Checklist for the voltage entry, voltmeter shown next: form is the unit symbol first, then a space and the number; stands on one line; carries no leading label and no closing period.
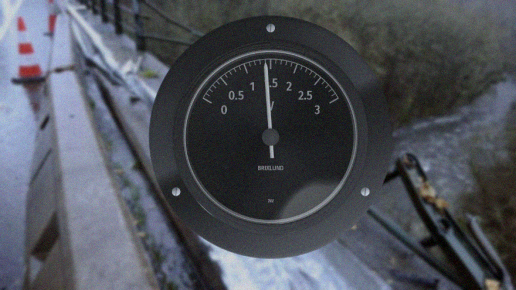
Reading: V 1.4
